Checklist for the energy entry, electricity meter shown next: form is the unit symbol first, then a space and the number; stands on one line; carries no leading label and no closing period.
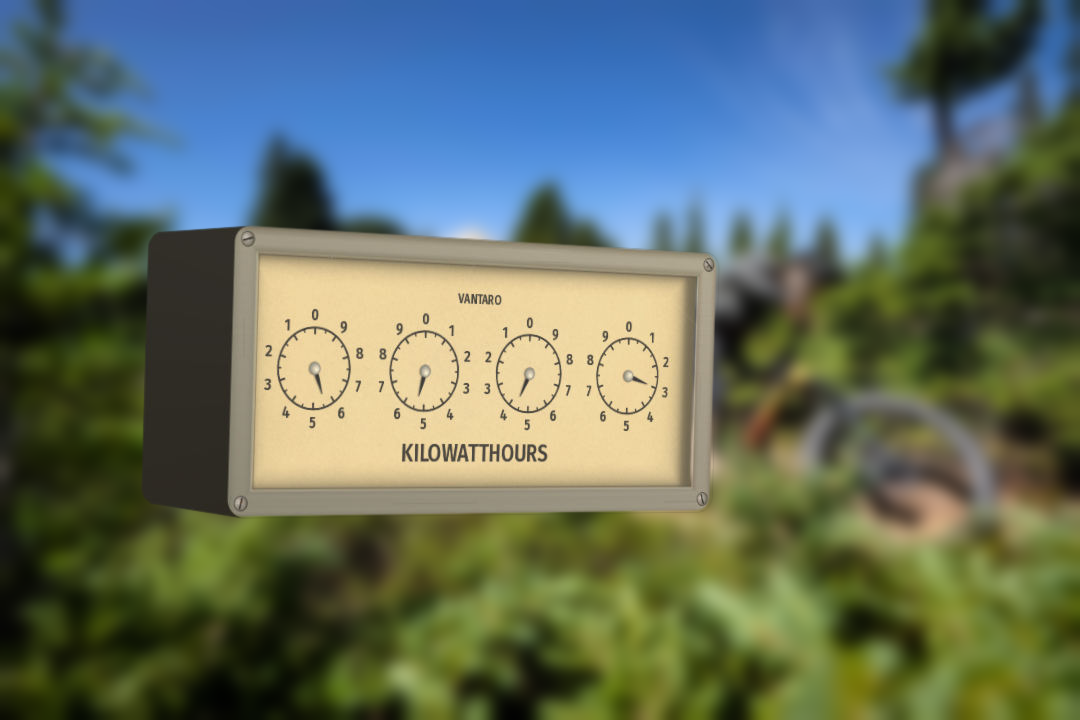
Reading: kWh 5543
